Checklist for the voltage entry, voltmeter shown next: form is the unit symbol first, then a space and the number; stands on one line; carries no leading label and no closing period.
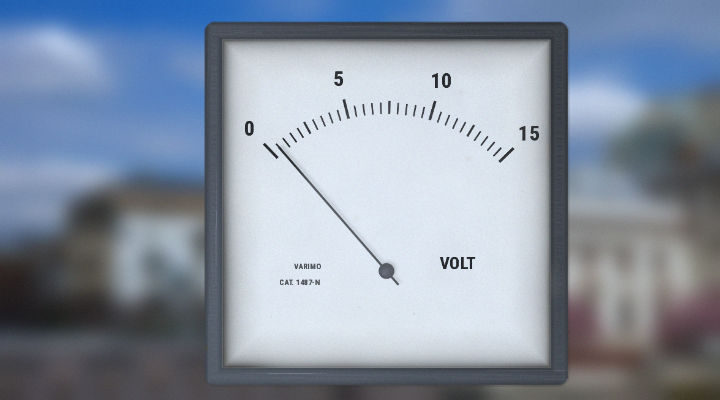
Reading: V 0.5
